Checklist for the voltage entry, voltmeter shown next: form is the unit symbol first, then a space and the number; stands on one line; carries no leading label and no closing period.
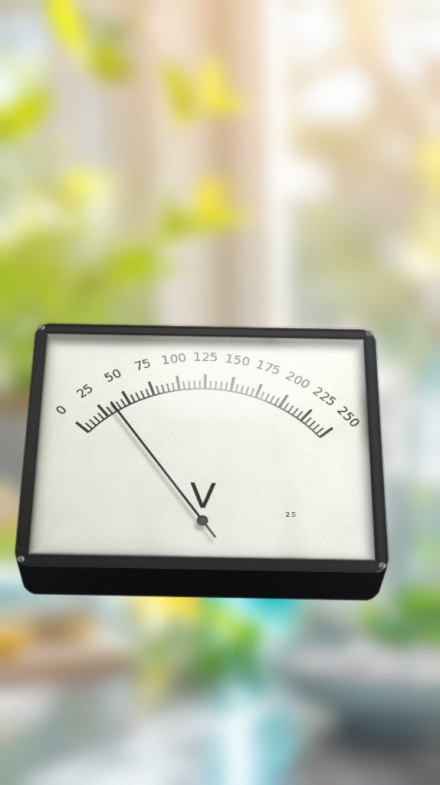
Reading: V 35
